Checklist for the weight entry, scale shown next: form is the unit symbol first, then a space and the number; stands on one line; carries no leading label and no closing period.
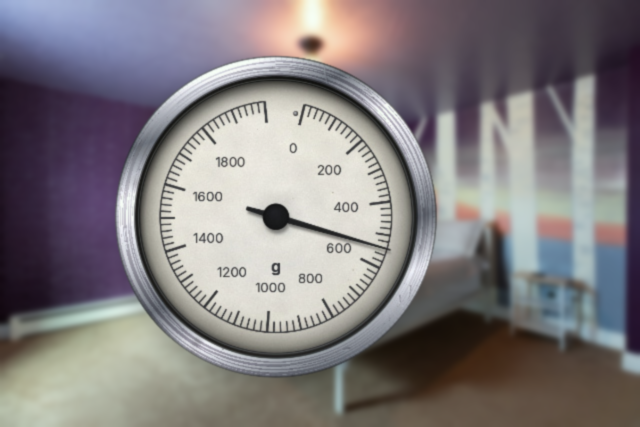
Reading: g 540
